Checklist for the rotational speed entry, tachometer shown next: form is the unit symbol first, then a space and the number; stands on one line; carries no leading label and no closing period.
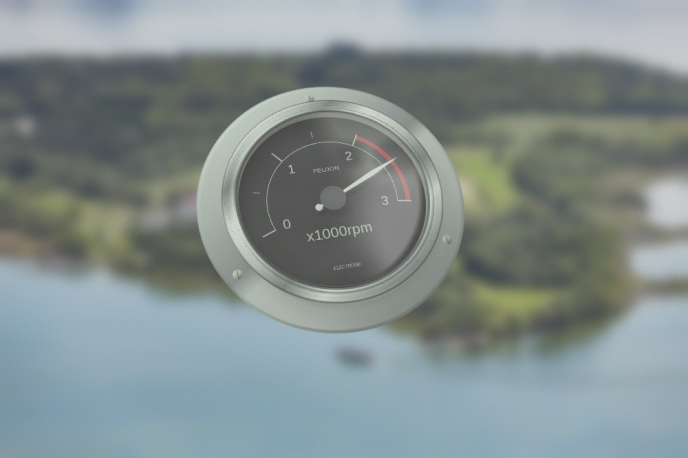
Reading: rpm 2500
